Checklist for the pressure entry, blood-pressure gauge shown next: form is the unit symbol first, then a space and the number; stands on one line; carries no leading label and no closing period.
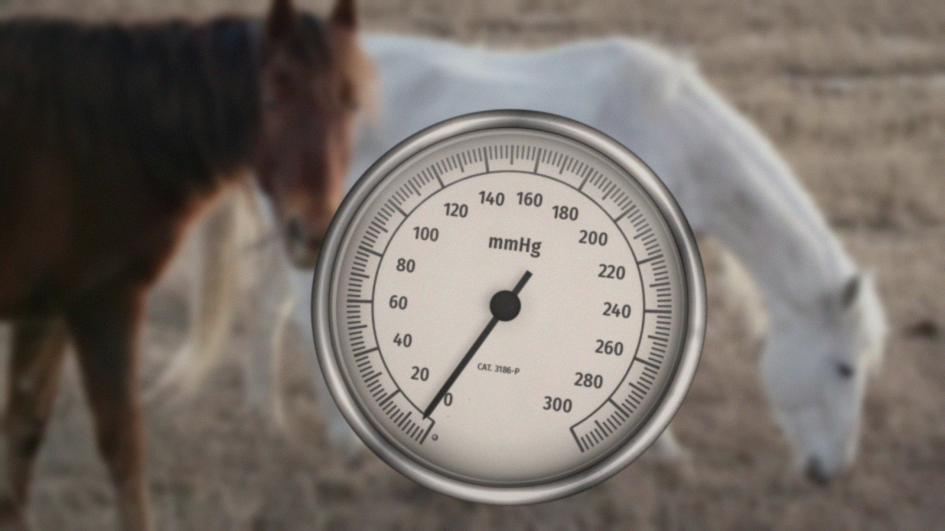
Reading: mmHg 4
